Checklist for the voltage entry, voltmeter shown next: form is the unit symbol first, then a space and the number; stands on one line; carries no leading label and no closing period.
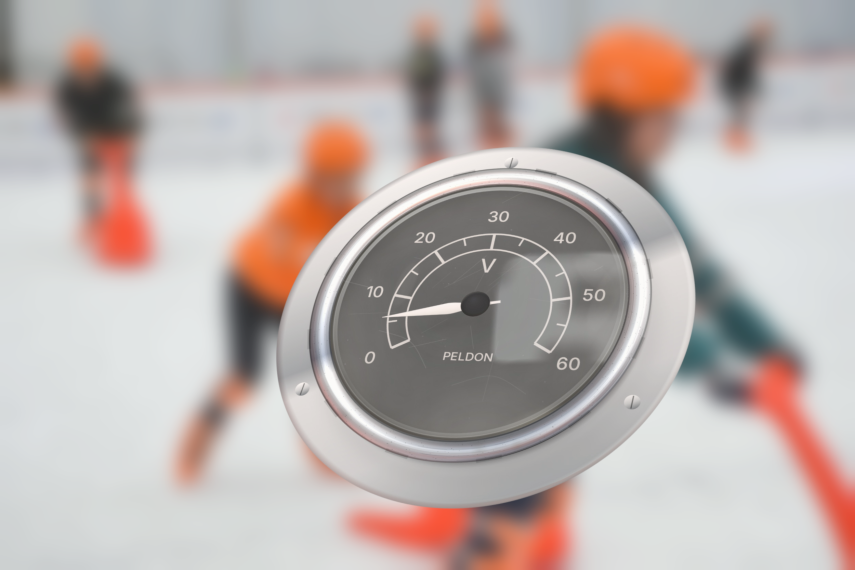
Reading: V 5
